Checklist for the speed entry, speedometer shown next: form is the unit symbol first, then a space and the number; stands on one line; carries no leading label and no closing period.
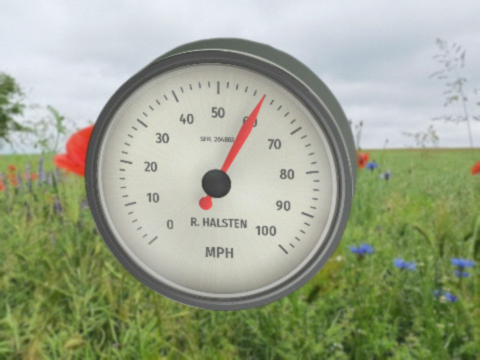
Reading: mph 60
